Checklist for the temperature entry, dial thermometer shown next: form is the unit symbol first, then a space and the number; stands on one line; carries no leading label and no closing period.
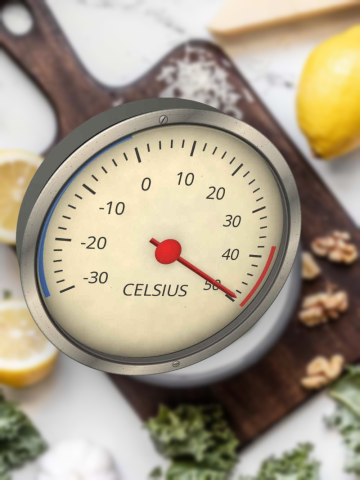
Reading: °C 49
